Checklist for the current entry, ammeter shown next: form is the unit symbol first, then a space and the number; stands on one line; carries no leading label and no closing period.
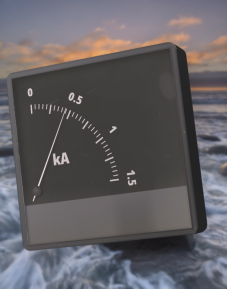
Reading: kA 0.45
